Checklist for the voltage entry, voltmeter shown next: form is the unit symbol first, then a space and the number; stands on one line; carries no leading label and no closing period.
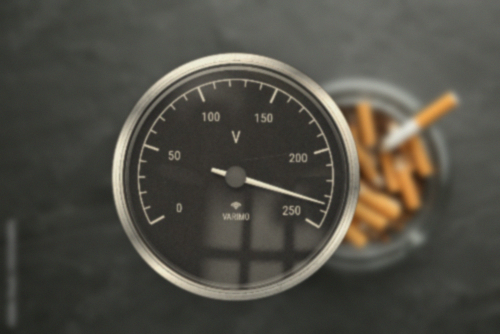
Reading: V 235
